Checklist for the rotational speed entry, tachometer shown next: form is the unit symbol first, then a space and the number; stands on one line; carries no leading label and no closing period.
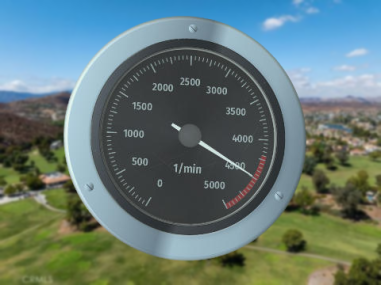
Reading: rpm 4500
